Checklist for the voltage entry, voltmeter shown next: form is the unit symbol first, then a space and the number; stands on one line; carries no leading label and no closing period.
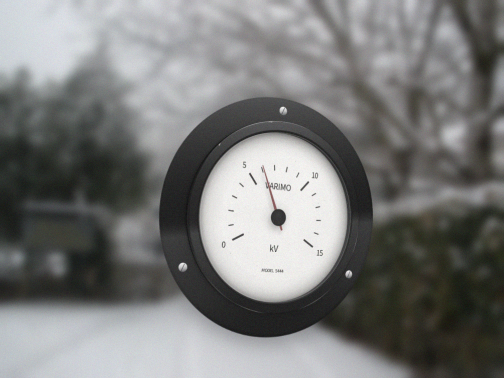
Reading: kV 6
